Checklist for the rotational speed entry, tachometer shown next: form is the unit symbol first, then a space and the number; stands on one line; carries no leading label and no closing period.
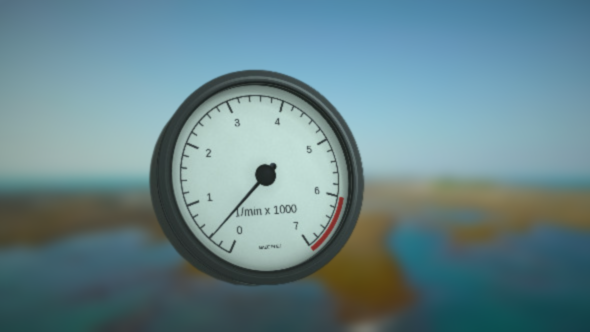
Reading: rpm 400
